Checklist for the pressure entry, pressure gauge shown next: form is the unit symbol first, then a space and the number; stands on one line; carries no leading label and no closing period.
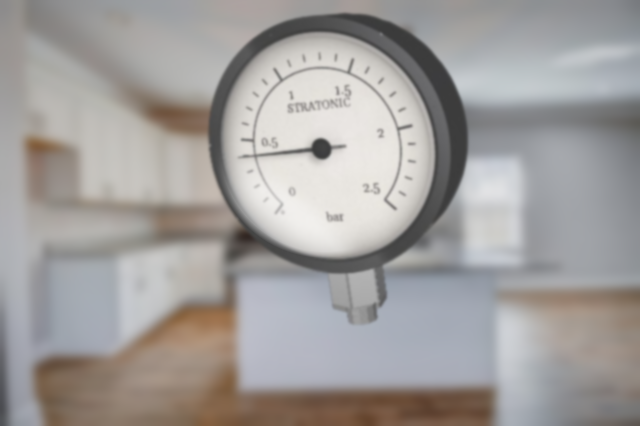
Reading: bar 0.4
